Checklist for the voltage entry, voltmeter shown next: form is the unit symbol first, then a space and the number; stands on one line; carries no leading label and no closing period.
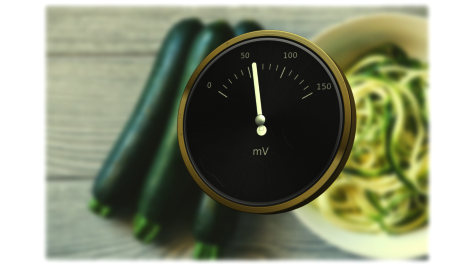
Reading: mV 60
